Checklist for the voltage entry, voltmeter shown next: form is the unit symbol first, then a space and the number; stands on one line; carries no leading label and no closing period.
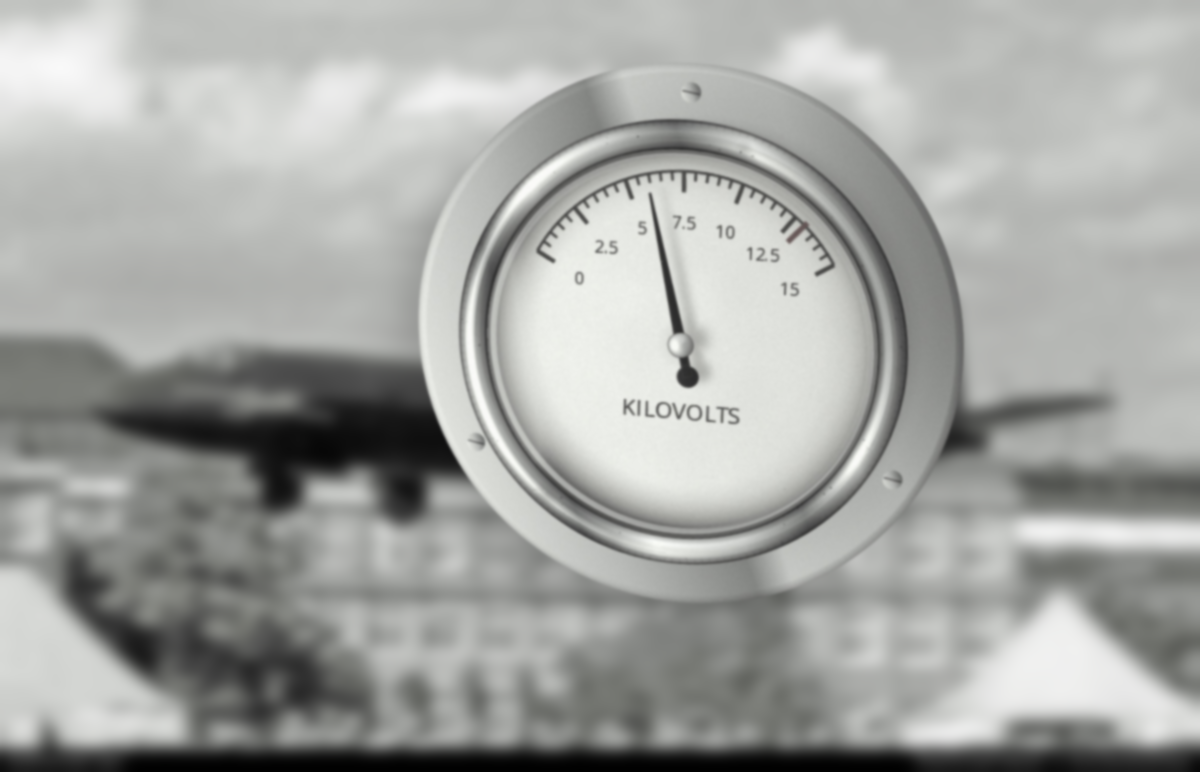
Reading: kV 6
